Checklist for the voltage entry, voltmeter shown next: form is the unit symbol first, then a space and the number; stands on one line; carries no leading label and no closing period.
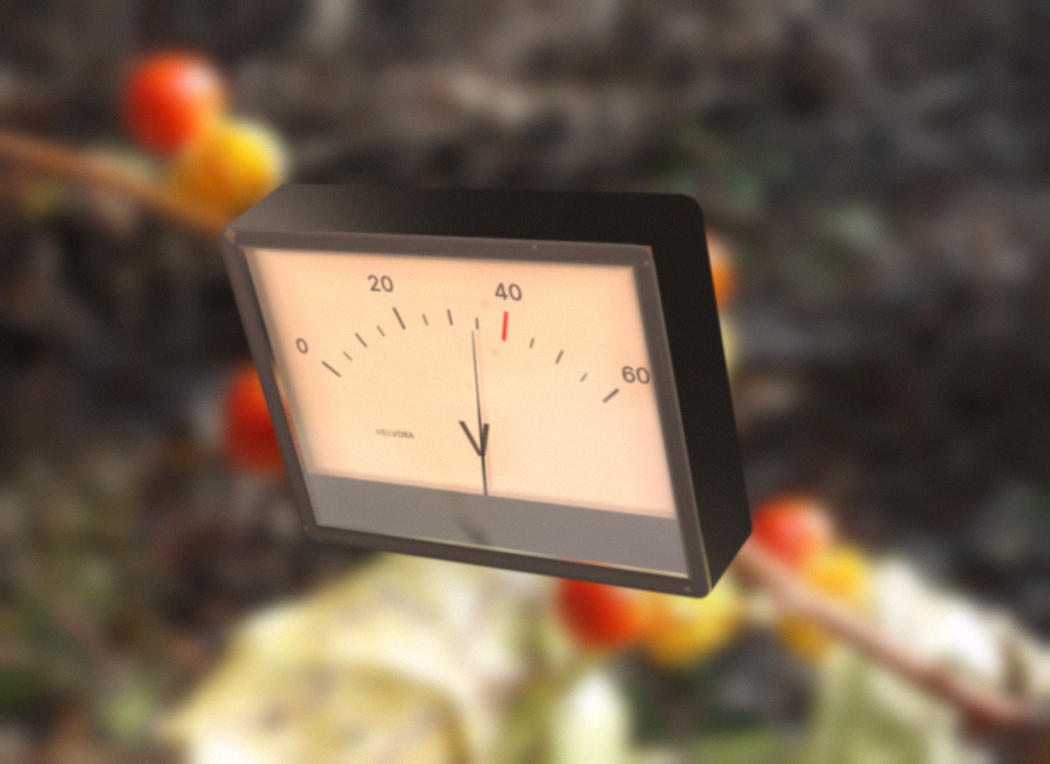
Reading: V 35
